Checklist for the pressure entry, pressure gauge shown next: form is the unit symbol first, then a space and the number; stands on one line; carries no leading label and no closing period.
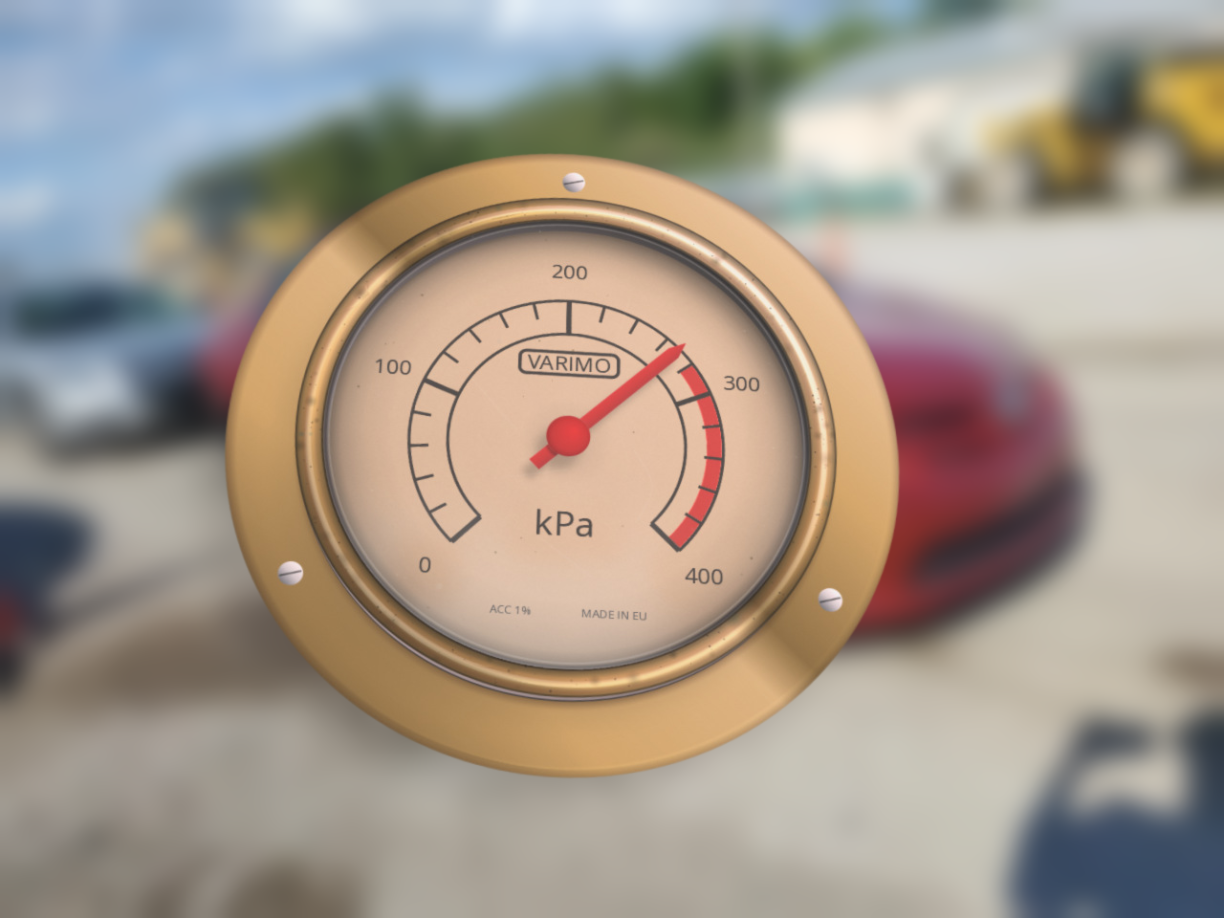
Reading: kPa 270
